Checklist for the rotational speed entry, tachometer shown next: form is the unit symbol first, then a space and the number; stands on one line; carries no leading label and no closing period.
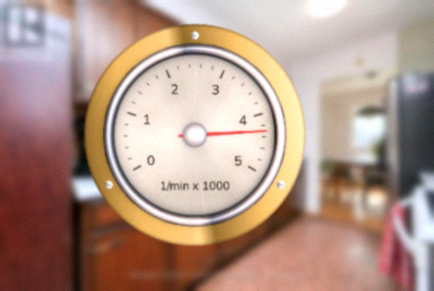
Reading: rpm 4300
